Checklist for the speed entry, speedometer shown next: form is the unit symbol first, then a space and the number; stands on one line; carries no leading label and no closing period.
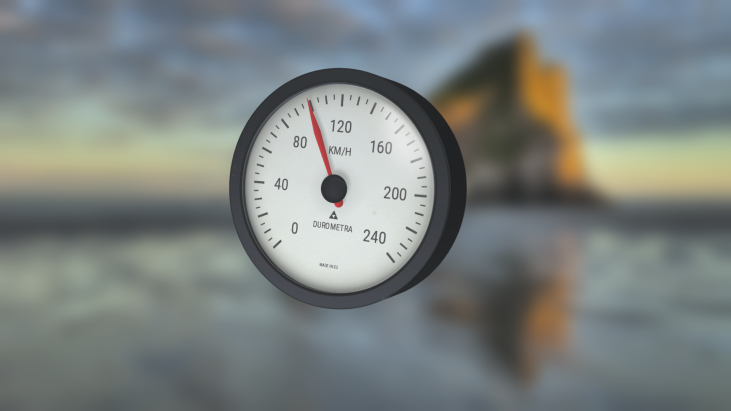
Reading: km/h 100
